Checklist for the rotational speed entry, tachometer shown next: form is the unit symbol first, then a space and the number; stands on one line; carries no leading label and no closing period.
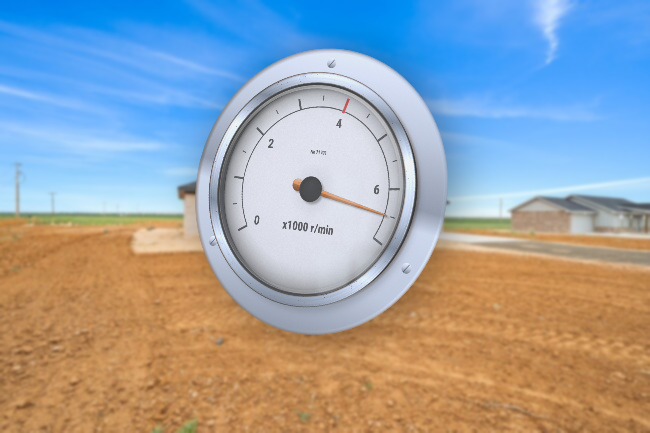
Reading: rpm 6500
